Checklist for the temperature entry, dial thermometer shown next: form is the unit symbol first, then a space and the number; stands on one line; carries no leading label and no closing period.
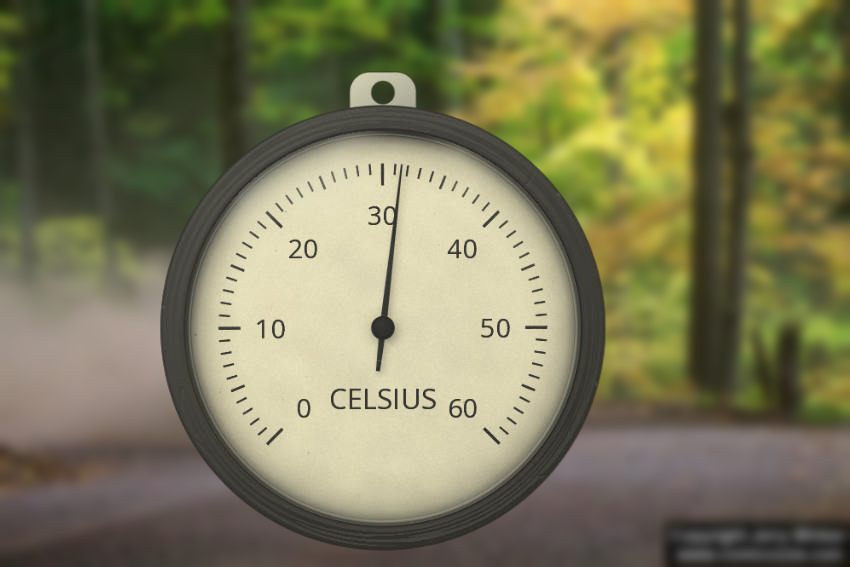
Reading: °C 31.5
